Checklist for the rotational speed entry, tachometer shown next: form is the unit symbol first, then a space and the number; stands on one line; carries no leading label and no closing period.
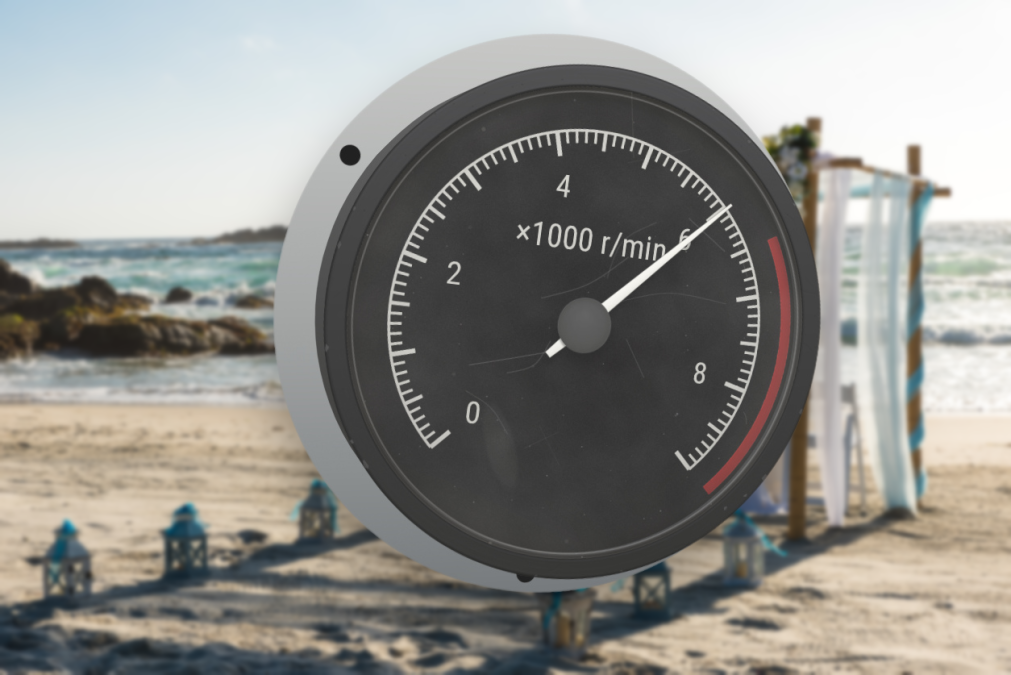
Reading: rpm 6000
